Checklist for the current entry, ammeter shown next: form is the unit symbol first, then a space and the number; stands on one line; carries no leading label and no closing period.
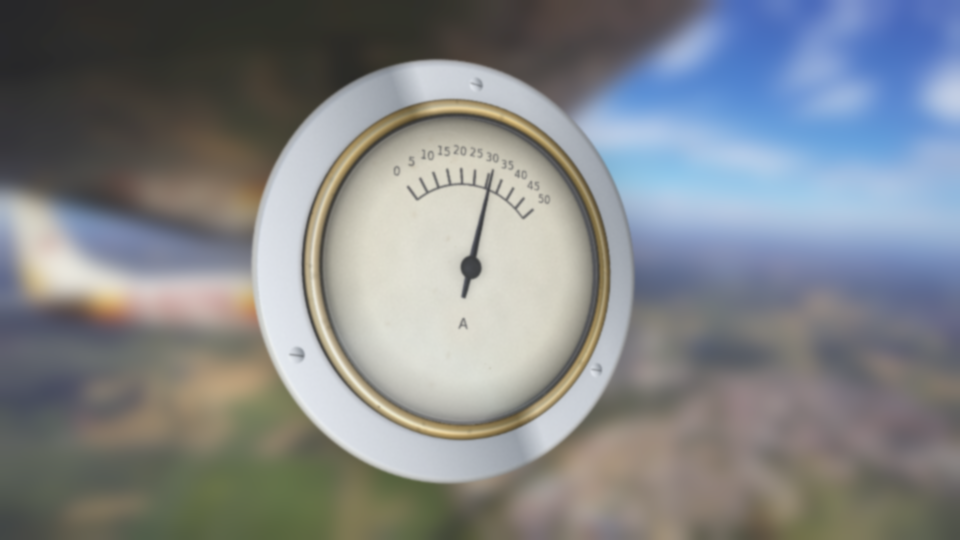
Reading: A 30
